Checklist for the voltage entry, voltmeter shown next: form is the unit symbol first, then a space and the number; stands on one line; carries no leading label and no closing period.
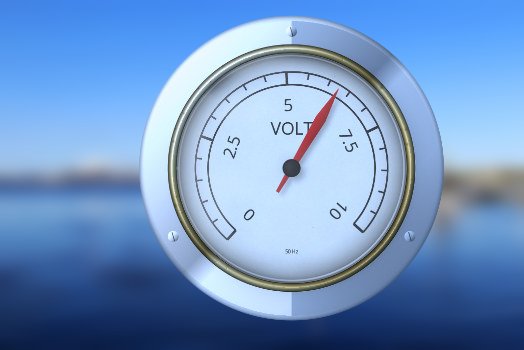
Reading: V 6.25
